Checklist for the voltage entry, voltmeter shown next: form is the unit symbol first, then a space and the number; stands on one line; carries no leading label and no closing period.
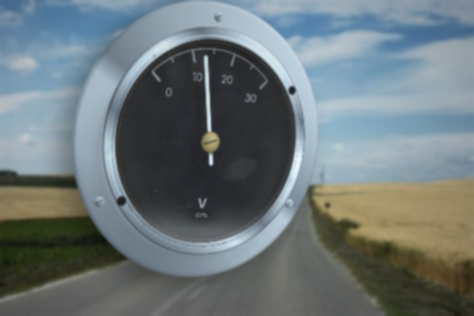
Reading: V 12.5
